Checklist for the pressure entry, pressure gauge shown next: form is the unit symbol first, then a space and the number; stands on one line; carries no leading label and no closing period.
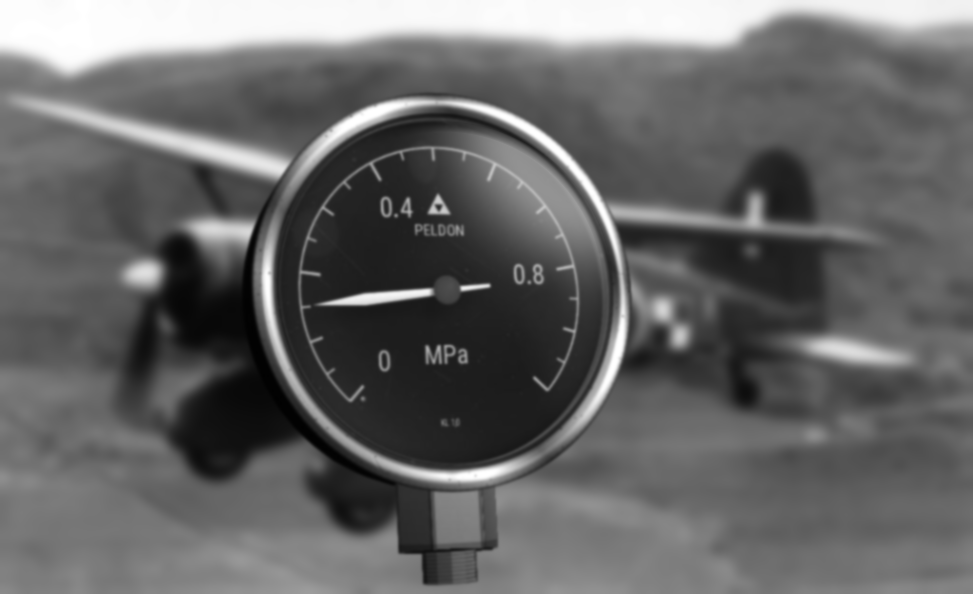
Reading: MPa 0.15
